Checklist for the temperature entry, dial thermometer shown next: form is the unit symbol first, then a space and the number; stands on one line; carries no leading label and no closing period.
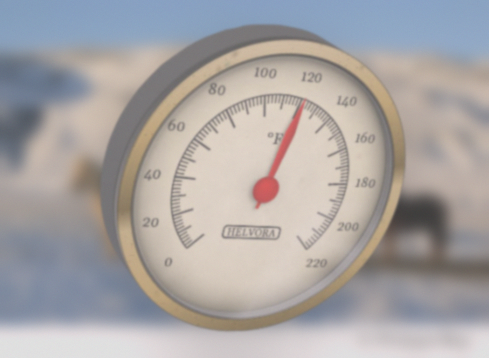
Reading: °F 120
